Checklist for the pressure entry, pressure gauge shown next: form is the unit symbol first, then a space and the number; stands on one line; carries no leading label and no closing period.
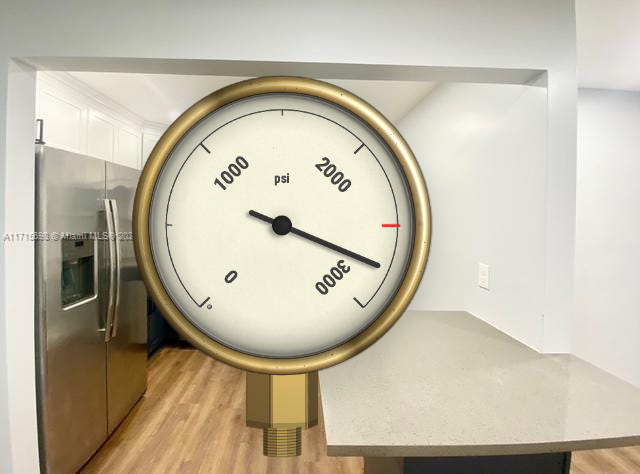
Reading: psi 2750
